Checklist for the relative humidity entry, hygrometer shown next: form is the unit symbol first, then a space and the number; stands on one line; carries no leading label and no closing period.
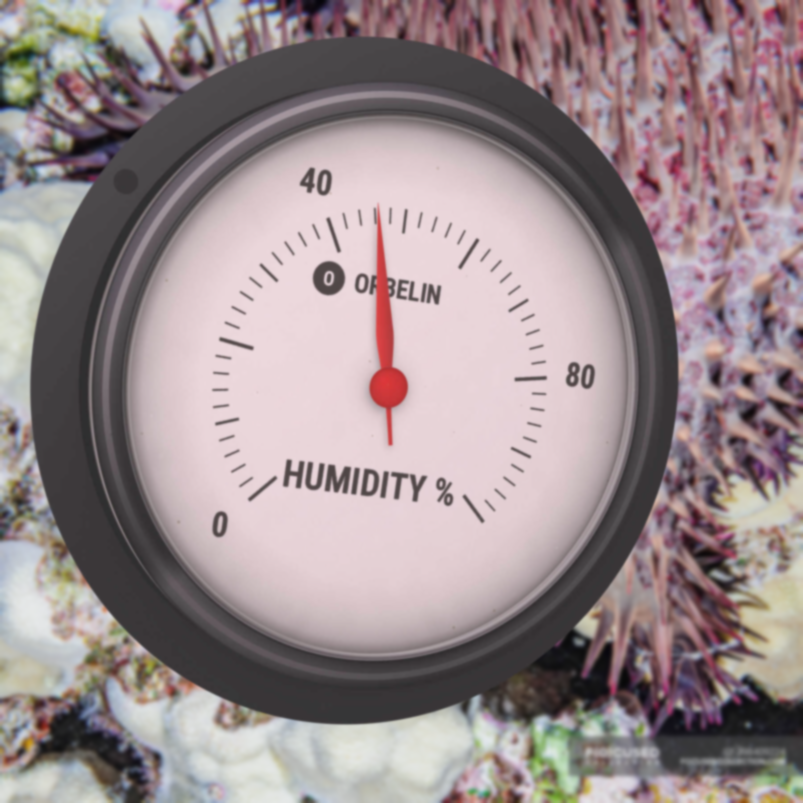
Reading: % 46
